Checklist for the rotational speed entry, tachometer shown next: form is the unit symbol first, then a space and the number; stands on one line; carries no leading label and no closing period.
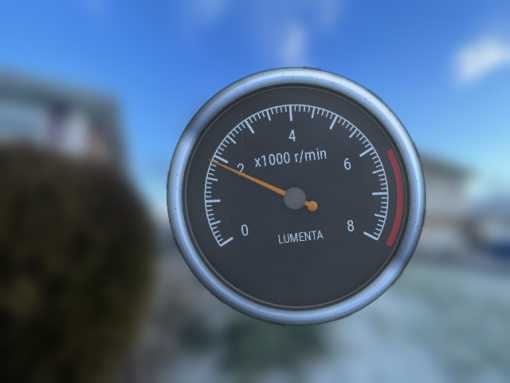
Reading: rpm 1900
